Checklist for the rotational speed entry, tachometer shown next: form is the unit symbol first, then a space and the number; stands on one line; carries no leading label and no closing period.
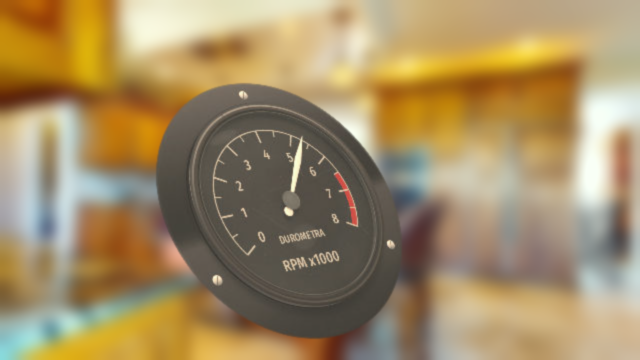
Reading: rpm 5250
